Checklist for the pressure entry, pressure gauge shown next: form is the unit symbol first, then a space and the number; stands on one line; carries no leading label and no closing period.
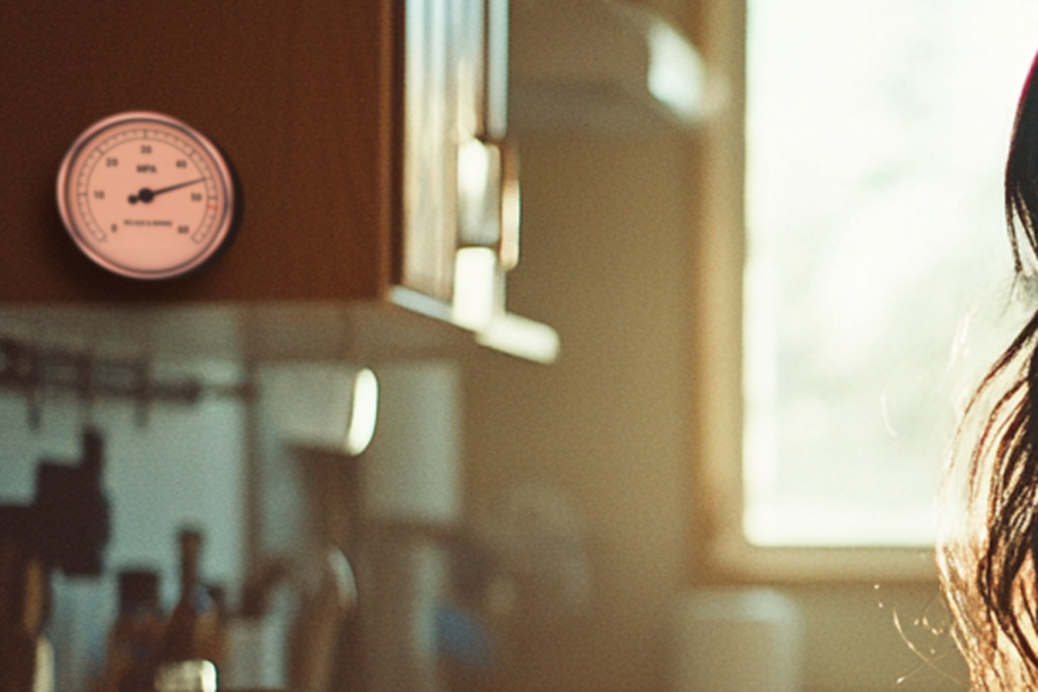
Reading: MPa 46
